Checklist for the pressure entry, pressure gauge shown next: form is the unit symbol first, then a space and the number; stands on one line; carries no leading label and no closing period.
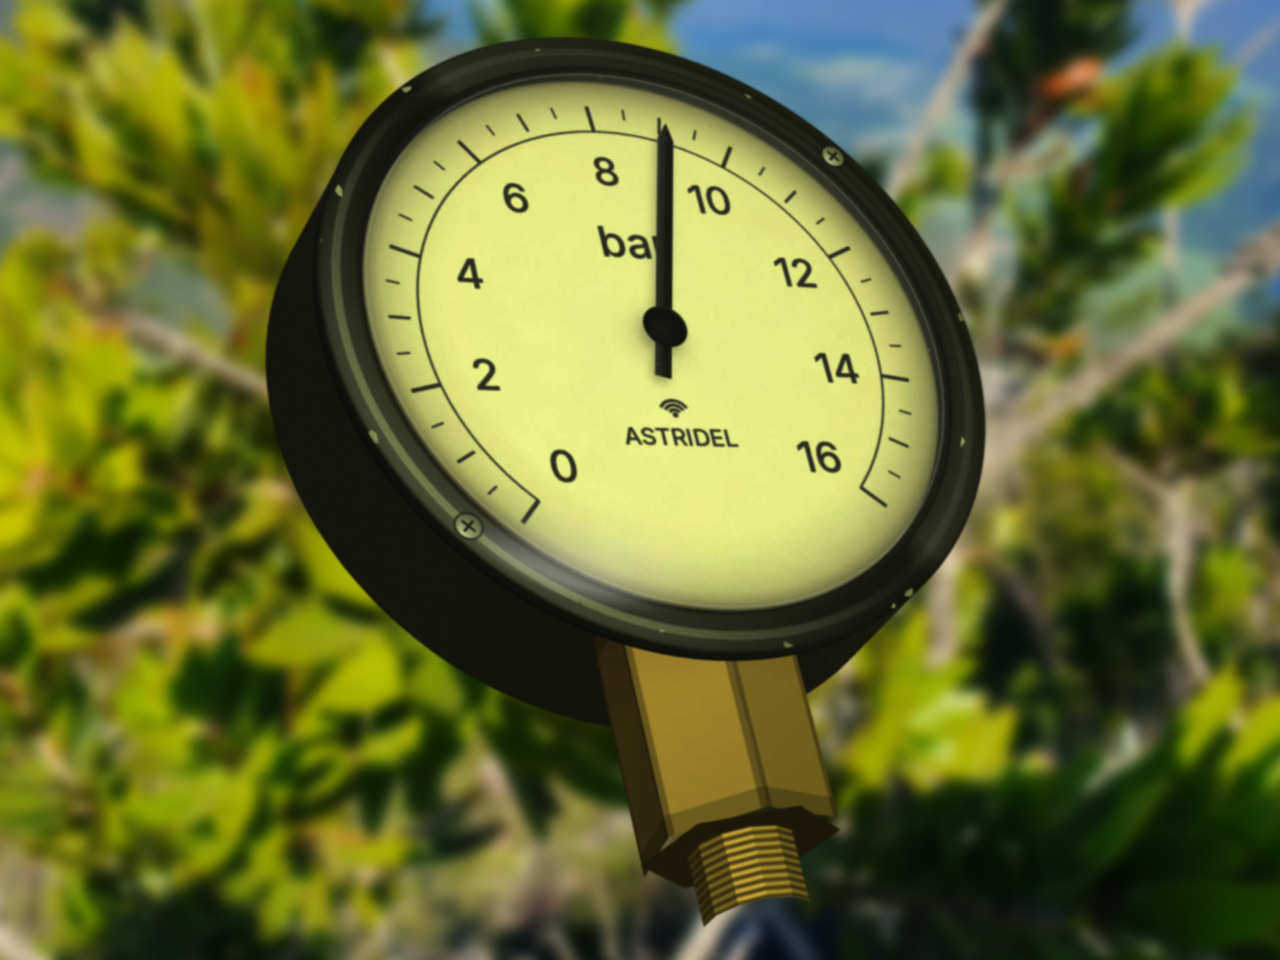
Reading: bar 9
